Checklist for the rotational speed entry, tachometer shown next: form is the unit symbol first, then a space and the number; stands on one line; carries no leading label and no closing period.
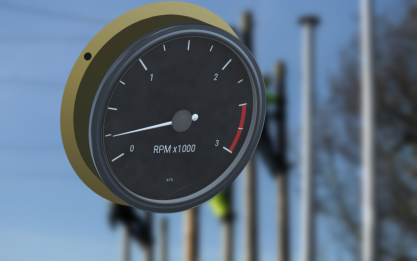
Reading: rpm 250
